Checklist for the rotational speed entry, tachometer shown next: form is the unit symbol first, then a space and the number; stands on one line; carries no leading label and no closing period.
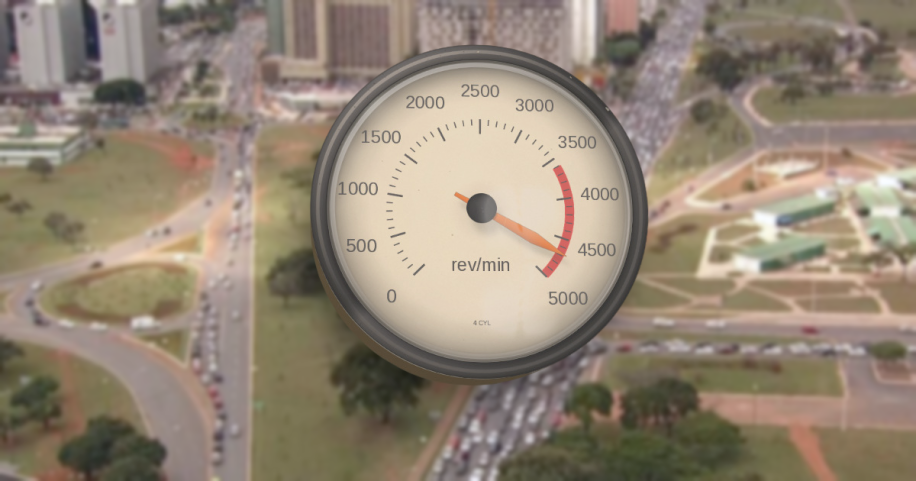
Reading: rpm 4700
